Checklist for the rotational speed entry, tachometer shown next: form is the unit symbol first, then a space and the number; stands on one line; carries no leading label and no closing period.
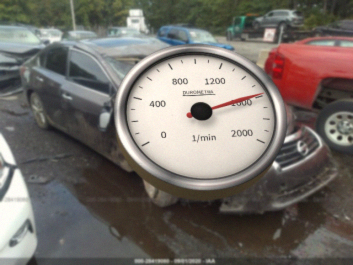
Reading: rpm 1600
